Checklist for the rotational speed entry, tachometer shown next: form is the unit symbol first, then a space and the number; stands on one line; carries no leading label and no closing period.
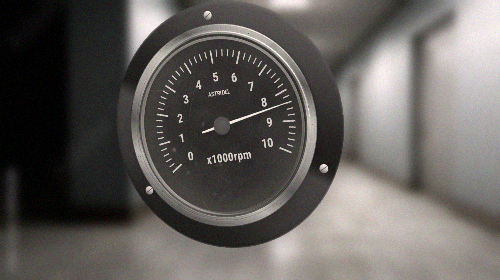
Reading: rpm 8400
